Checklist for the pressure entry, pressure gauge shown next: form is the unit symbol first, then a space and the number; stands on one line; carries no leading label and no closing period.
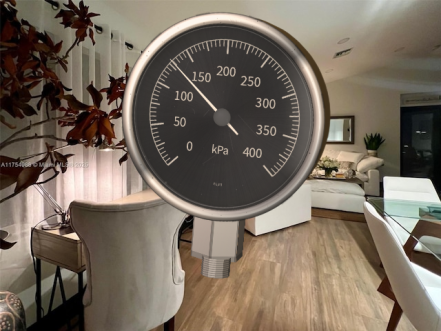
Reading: kPa 130
